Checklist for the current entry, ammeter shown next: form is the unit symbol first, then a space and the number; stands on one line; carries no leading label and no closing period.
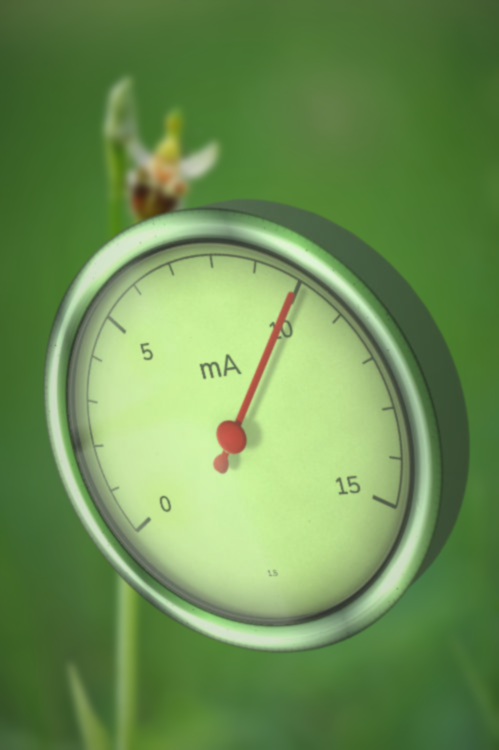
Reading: mA 10
